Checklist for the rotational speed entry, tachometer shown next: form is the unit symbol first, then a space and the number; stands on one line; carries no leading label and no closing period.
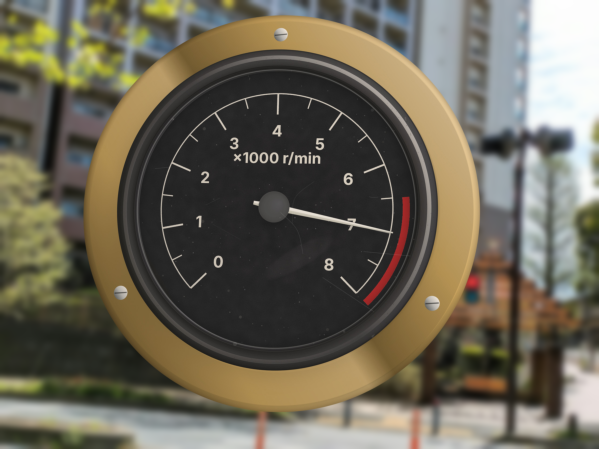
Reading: rpm 7000
